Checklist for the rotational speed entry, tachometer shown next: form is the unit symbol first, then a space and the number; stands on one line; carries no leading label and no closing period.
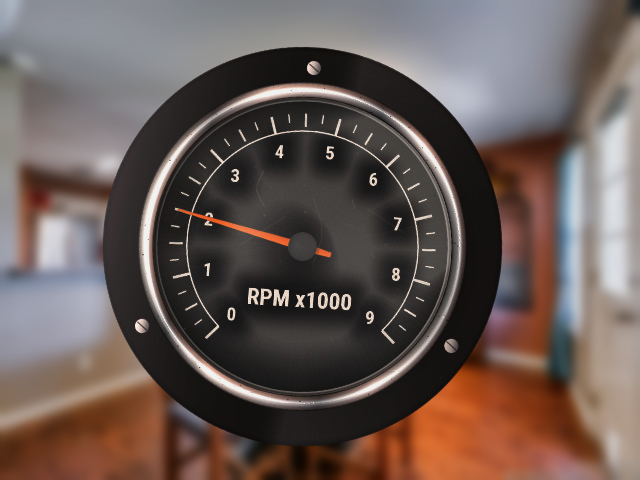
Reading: rpm 2000
